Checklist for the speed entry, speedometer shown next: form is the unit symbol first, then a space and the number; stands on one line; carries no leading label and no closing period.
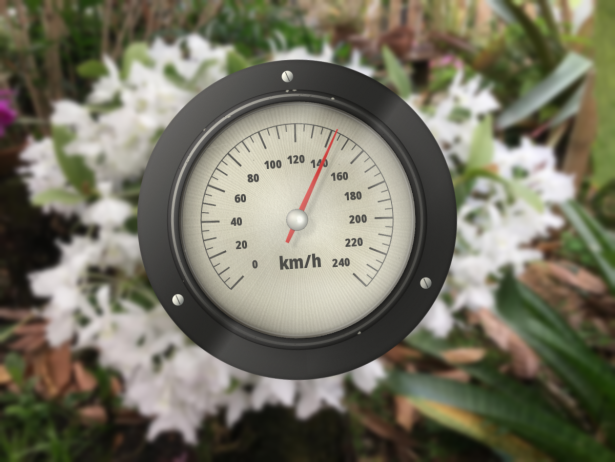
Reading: km/h 142.5
